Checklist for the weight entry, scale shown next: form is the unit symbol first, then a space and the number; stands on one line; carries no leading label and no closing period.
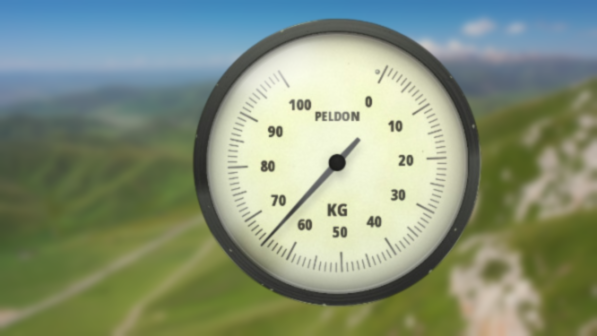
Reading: kg 65
